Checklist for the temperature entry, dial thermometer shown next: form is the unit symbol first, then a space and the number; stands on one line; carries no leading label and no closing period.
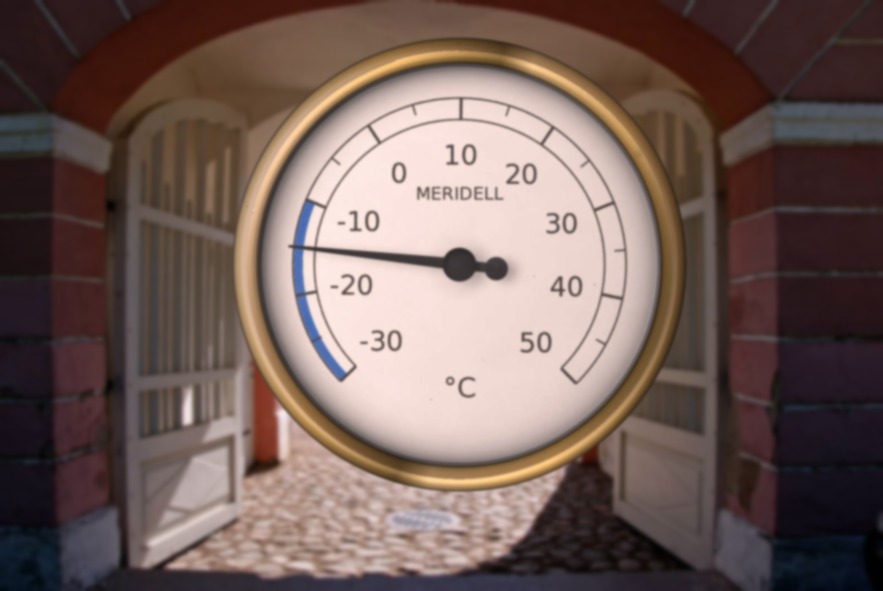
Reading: °C -15
